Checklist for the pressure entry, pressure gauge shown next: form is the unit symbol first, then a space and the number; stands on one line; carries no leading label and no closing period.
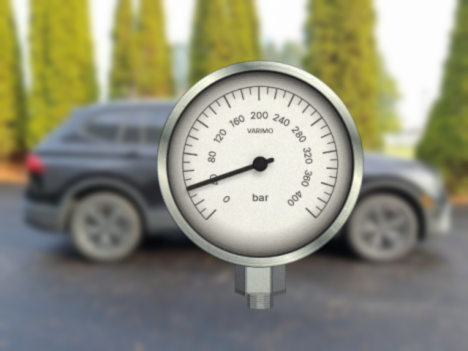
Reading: bar 40
